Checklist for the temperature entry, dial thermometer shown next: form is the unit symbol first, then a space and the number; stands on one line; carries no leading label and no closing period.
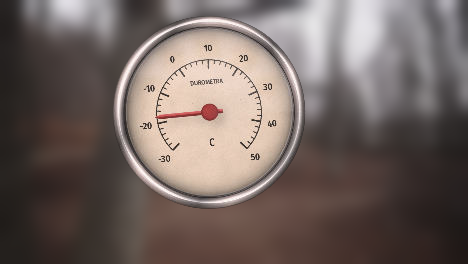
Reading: °C -18
